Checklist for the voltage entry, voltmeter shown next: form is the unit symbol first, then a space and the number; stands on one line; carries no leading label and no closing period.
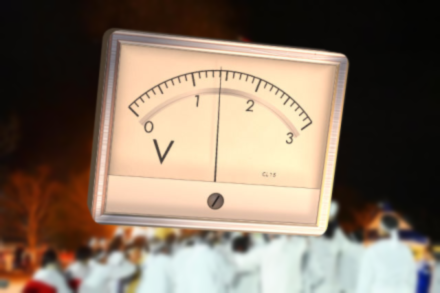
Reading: V 1.4
